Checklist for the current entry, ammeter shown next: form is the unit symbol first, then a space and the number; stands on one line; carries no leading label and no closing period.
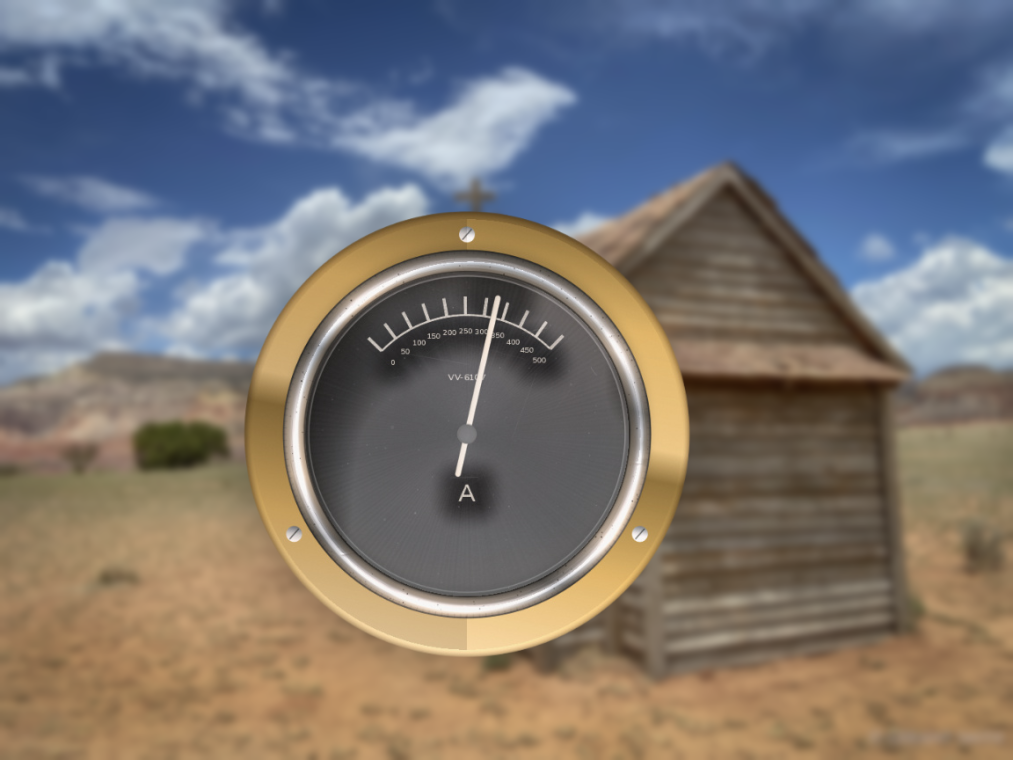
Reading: A 325
